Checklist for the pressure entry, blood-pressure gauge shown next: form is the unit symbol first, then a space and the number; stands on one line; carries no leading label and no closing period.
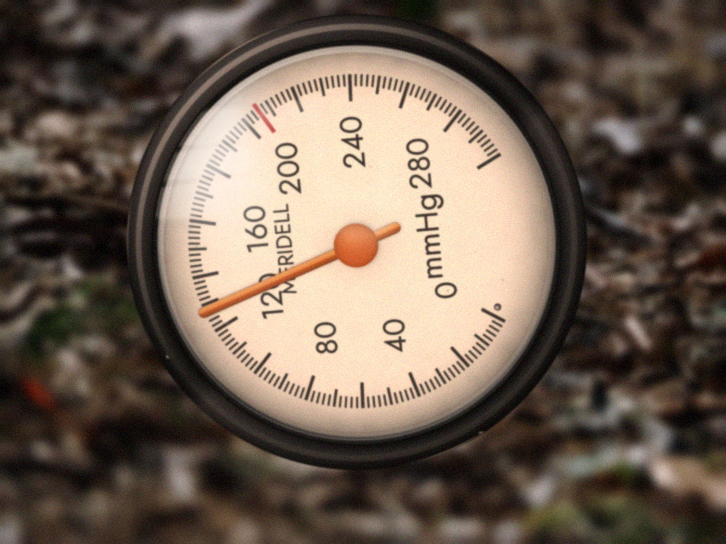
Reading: mmHg 128
